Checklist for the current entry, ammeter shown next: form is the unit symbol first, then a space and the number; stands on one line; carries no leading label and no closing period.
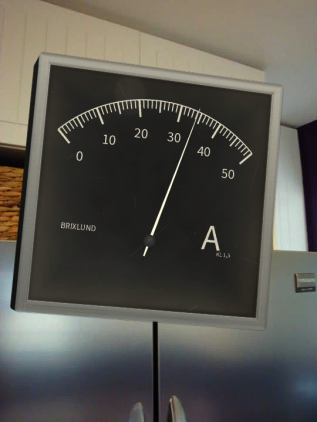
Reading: A 34
